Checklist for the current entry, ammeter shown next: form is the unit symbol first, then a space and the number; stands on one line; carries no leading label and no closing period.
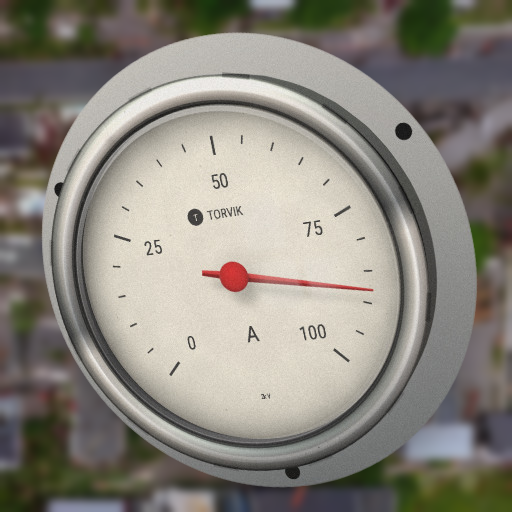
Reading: A 87.5
